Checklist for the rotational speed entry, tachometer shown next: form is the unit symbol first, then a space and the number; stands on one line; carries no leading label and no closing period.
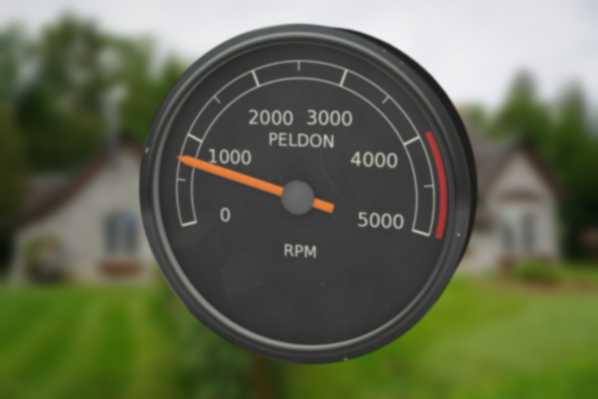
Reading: rpm 750
